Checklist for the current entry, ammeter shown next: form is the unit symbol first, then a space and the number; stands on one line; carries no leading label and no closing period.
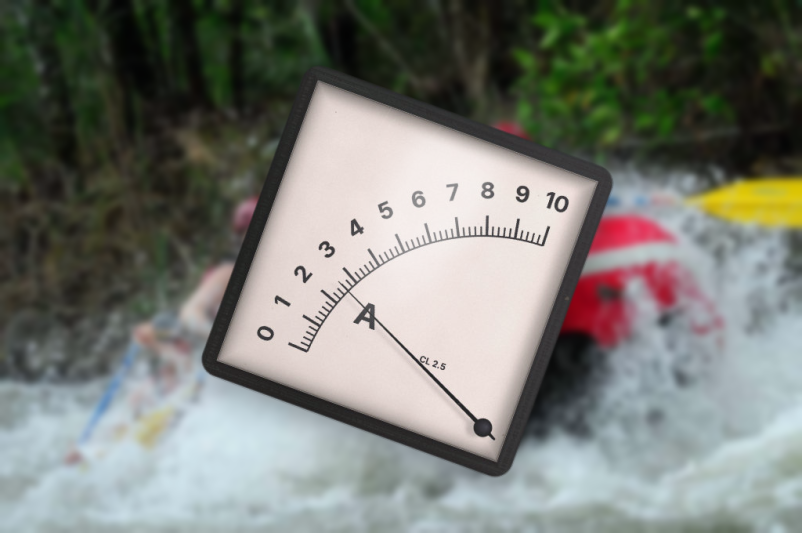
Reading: A 2.6
